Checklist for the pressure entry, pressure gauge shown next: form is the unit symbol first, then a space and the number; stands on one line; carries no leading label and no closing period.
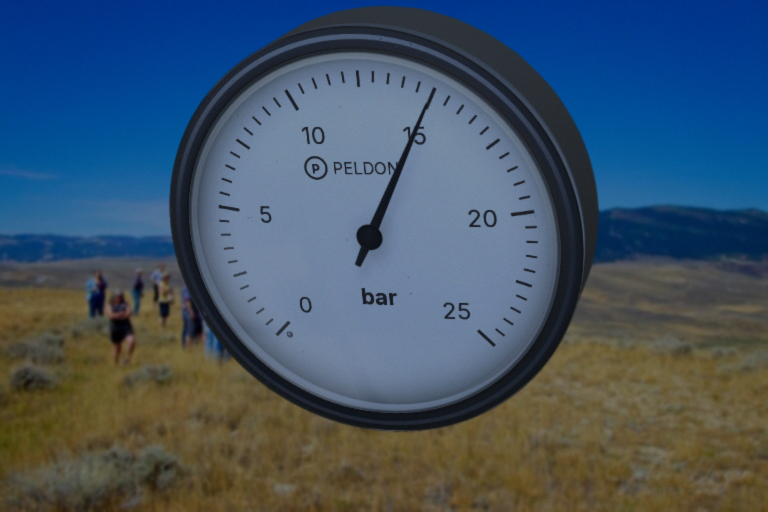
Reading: bar 15
